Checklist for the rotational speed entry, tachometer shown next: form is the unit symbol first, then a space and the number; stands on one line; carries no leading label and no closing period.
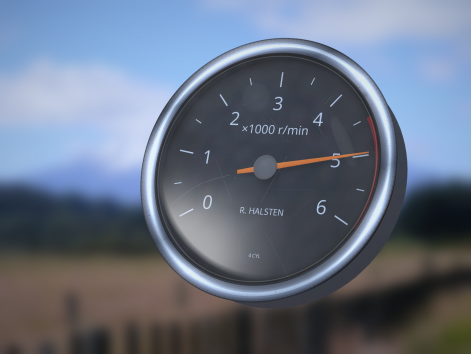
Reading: rpm 5000
